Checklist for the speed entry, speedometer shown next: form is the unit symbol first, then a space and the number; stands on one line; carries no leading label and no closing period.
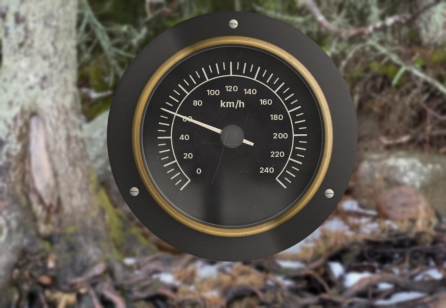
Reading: km/h 60
